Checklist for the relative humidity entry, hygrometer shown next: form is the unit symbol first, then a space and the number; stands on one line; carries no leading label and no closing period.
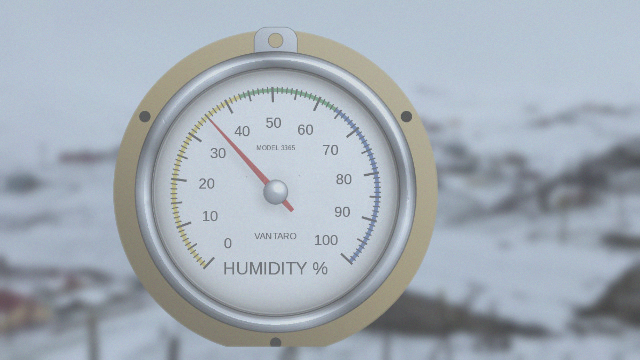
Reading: % 35
